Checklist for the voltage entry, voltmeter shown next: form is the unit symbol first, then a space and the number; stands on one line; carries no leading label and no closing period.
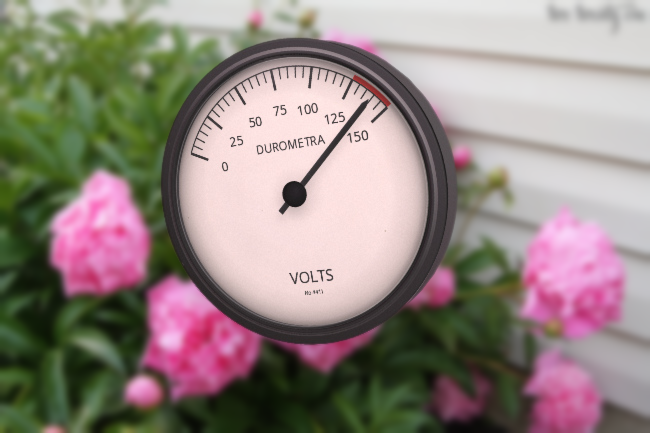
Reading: V 140
